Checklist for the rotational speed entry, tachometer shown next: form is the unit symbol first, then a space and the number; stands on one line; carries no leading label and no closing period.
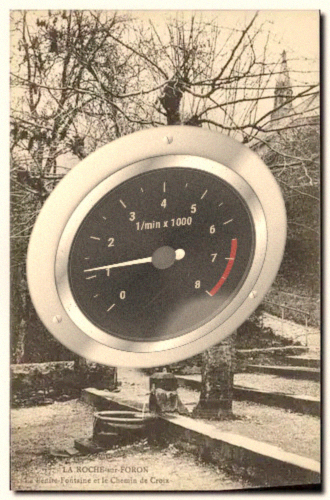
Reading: rpm 1250
